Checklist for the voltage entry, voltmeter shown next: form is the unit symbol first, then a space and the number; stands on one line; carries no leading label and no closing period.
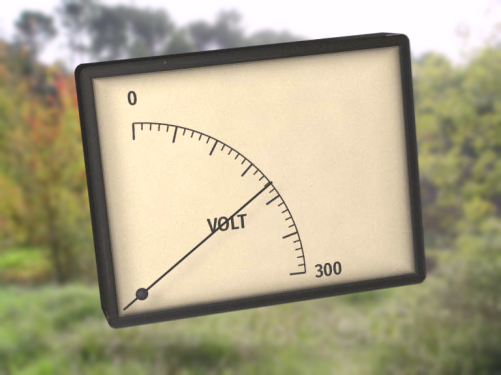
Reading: V 180
